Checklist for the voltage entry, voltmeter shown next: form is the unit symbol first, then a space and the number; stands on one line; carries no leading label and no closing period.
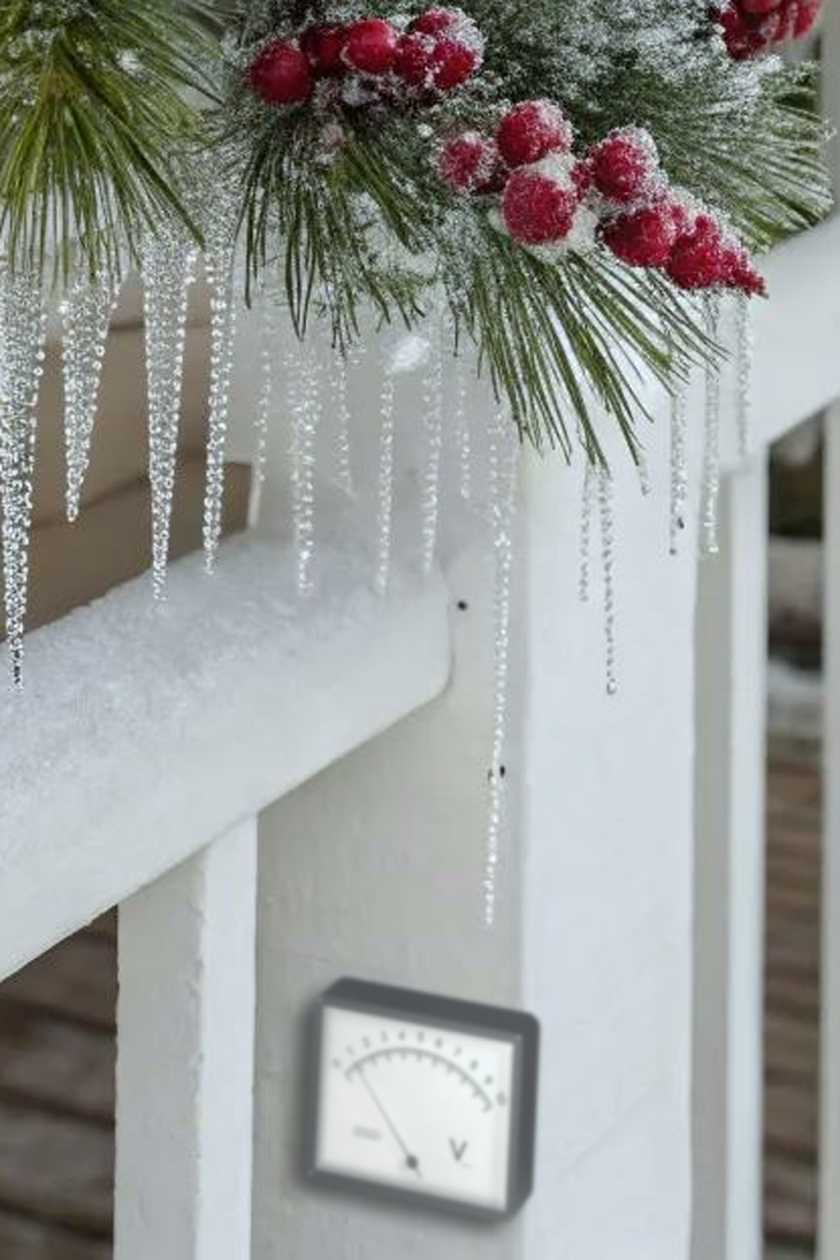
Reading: V 1
